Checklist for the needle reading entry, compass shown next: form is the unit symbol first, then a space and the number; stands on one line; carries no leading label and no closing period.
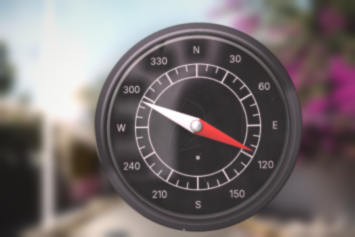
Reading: ° 115
